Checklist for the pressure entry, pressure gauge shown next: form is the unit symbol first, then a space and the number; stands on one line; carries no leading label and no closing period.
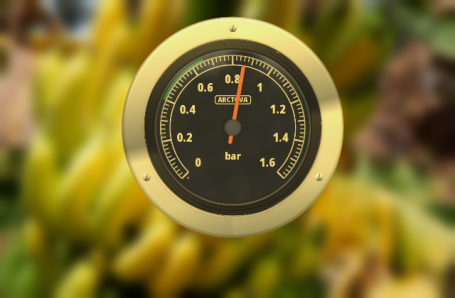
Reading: bar 0.86
